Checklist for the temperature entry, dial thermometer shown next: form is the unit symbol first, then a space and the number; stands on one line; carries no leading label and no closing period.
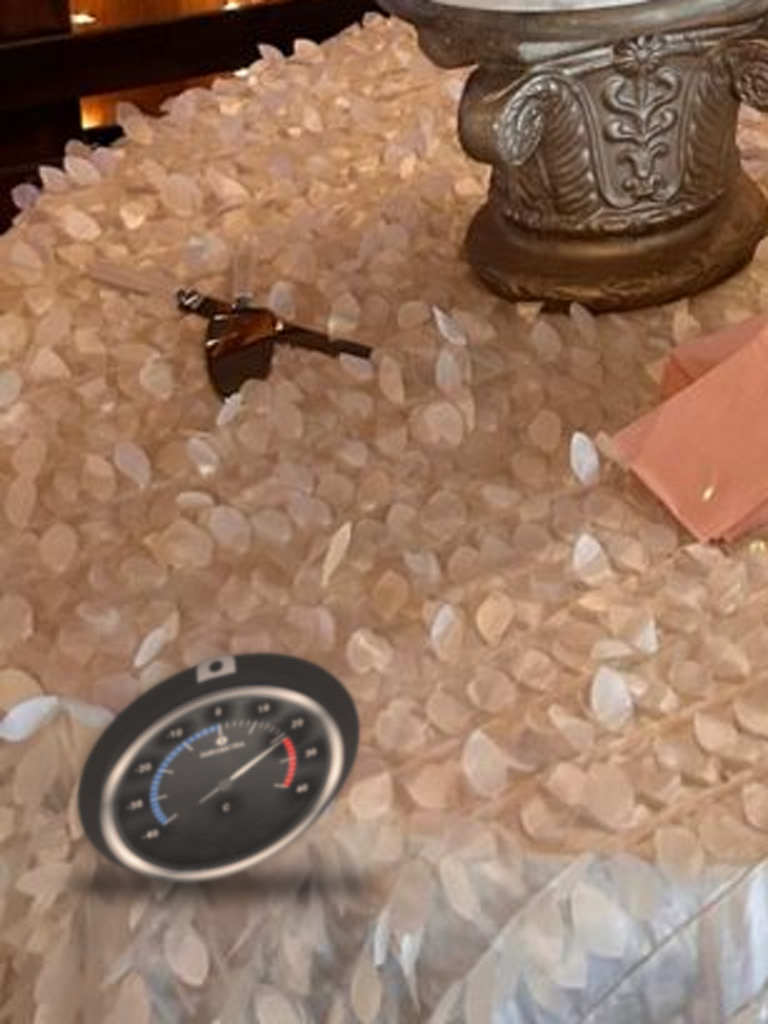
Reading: °C 20
